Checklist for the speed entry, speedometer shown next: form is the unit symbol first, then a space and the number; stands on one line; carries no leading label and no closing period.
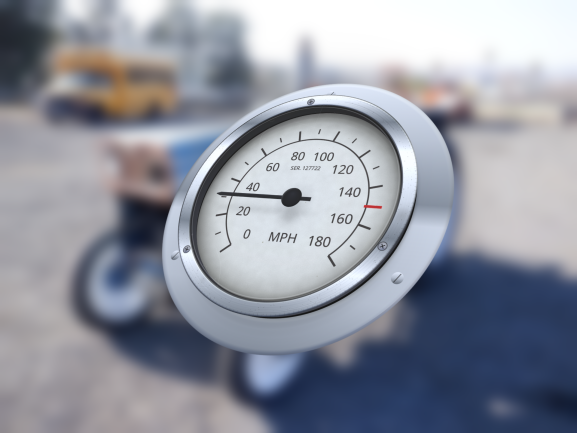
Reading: mph 30
